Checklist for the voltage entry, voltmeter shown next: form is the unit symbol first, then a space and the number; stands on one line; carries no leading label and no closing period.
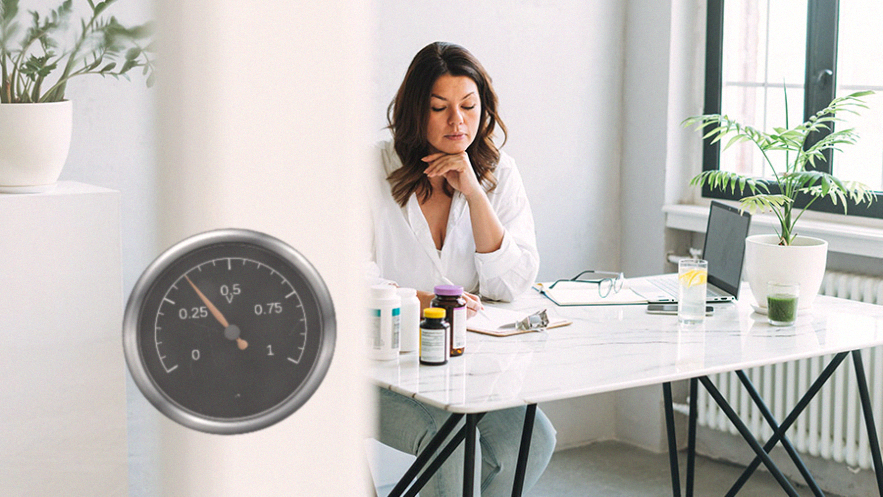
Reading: V 0.35
